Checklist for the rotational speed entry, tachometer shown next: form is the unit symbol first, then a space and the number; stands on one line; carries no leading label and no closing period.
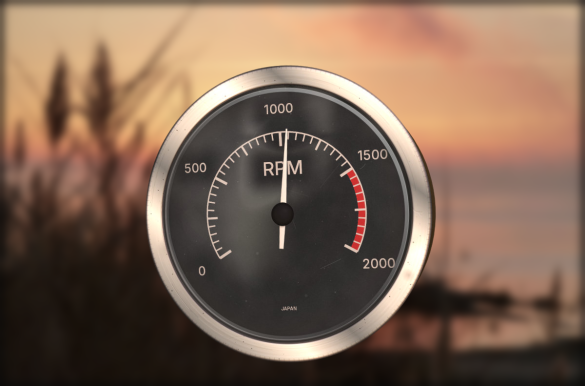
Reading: rpm 1050
